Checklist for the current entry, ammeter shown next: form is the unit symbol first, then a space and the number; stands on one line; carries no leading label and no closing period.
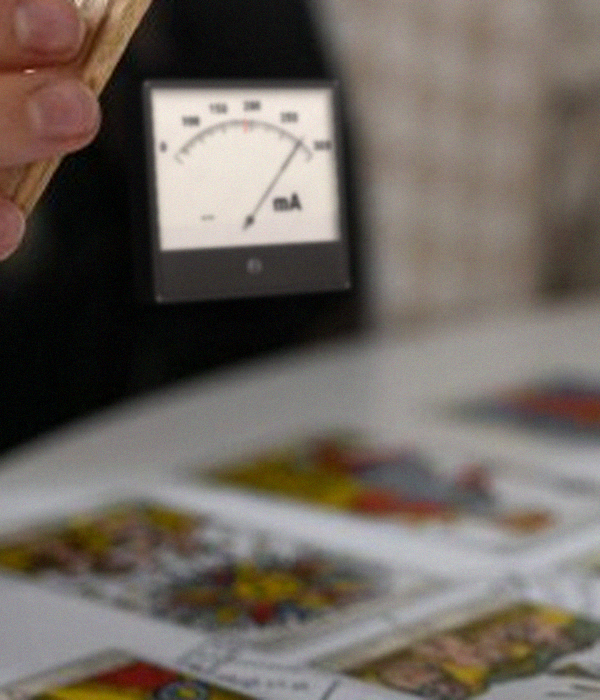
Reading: mA 275
